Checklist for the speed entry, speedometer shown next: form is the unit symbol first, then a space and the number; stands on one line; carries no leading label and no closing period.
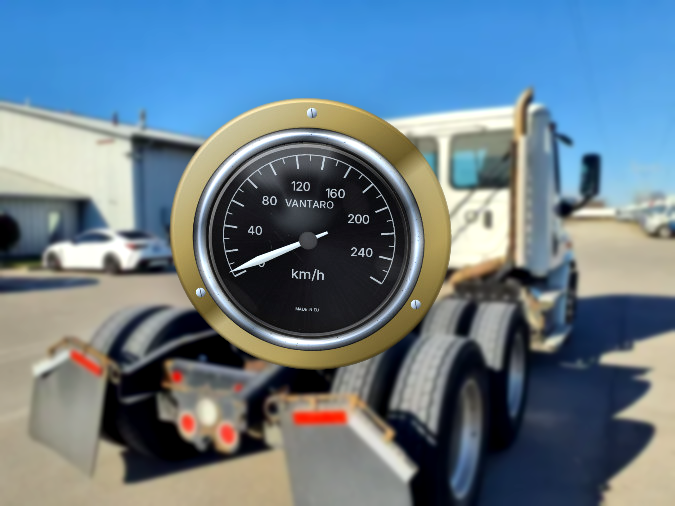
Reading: km/h 5
